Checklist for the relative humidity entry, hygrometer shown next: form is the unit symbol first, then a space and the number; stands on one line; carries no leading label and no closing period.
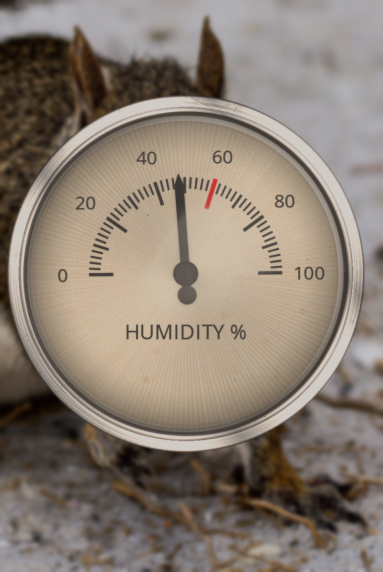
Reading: % 48
